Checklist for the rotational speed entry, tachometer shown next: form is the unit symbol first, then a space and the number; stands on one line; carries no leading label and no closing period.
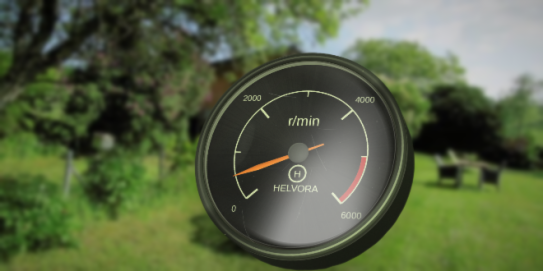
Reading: rpm 500
